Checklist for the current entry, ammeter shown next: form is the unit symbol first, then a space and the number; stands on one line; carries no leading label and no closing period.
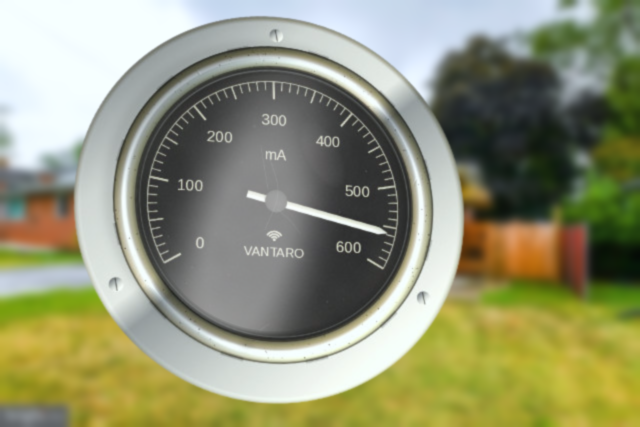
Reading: mA 560
